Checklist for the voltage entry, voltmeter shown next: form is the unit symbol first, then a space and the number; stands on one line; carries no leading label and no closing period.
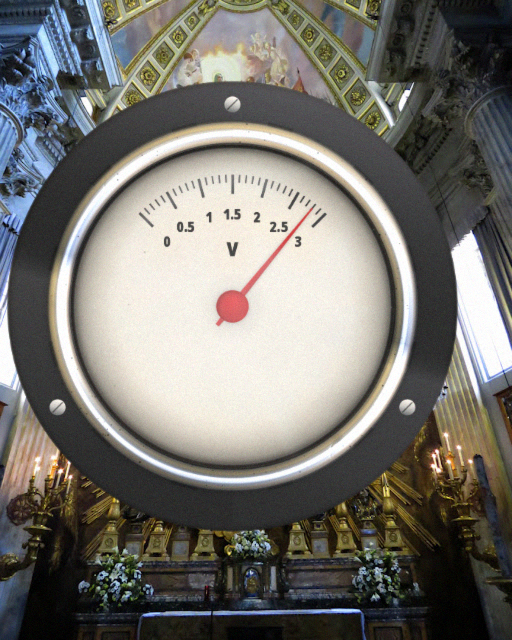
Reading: V 2.8
